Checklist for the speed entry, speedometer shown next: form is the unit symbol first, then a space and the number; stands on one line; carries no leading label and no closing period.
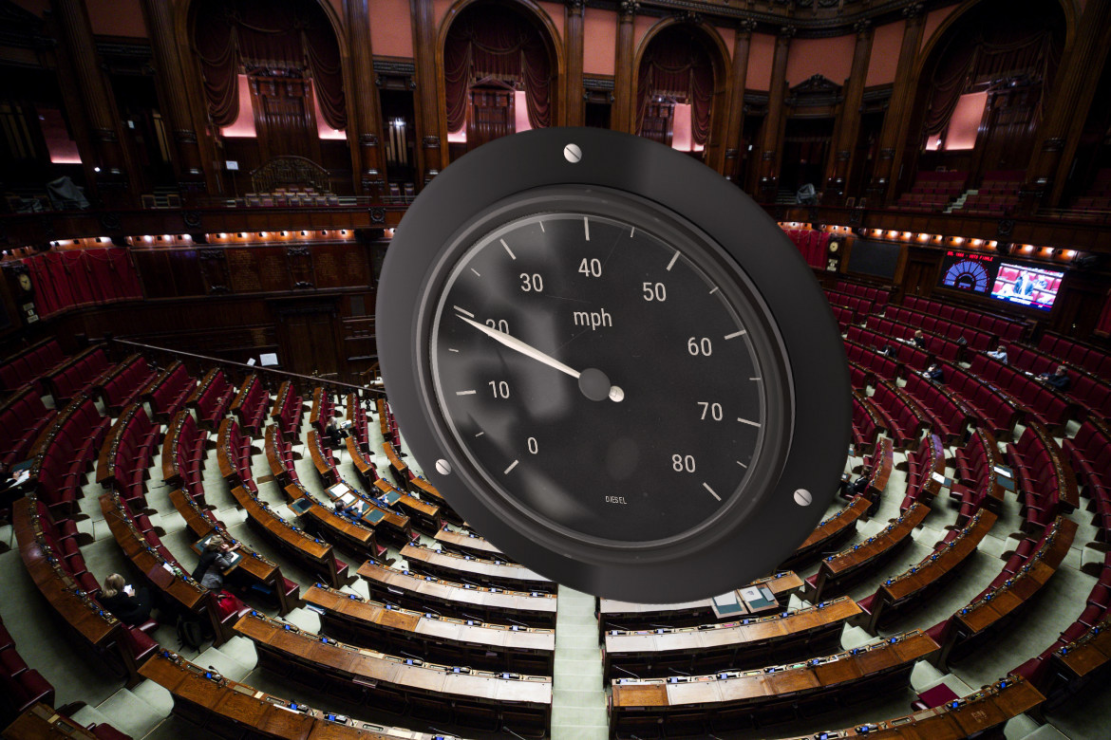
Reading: mph 20
